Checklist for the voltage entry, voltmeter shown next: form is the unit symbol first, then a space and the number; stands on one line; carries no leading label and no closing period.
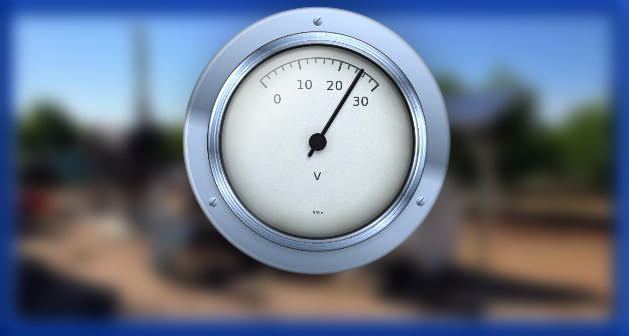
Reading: V 25
